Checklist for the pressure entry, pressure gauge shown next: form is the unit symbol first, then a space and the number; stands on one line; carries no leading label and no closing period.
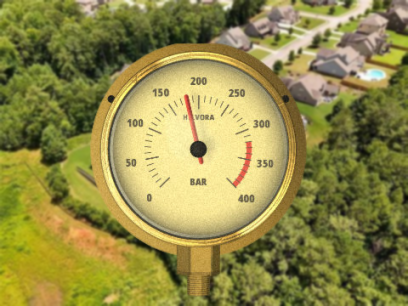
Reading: bar 180
